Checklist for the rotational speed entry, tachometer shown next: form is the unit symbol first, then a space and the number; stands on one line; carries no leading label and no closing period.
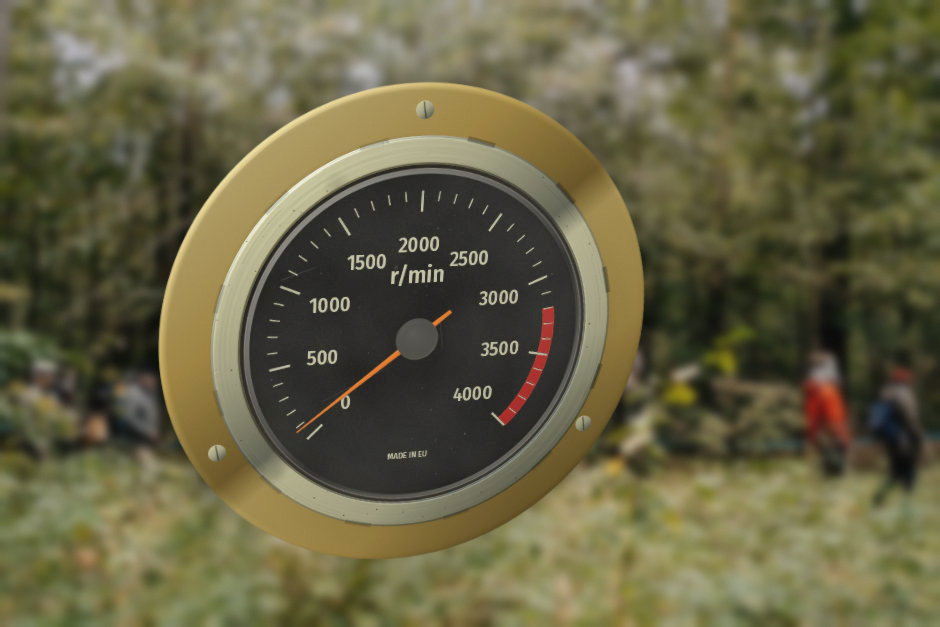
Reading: rpm 100
